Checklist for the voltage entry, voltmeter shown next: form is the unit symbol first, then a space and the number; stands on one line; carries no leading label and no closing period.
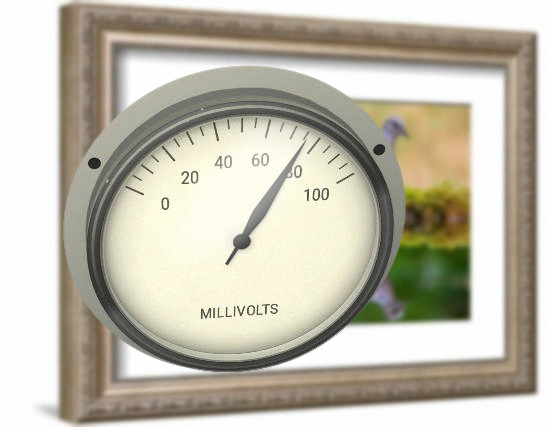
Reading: mV 75
